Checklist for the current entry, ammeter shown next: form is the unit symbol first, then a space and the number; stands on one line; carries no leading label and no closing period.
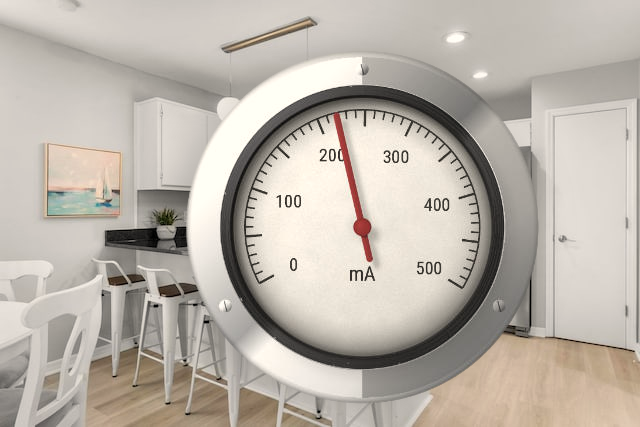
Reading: mA 220
